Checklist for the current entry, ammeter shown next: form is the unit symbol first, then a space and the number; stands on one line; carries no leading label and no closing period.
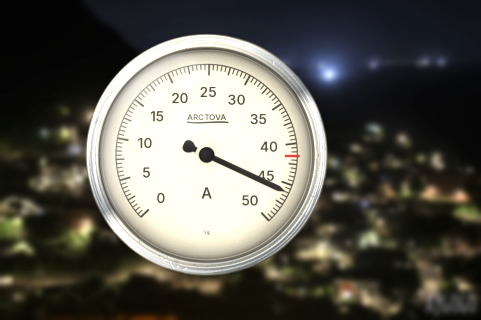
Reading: A 46
